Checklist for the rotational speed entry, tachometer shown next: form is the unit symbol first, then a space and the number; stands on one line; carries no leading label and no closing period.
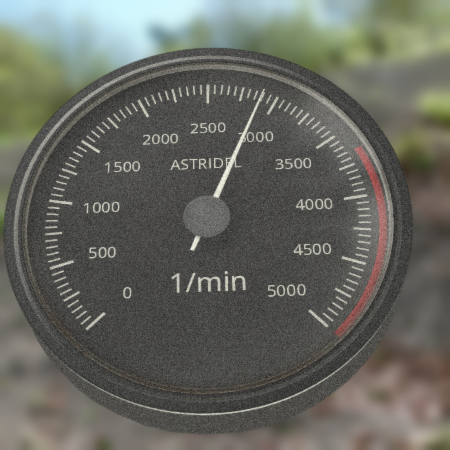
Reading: rpm 2900
